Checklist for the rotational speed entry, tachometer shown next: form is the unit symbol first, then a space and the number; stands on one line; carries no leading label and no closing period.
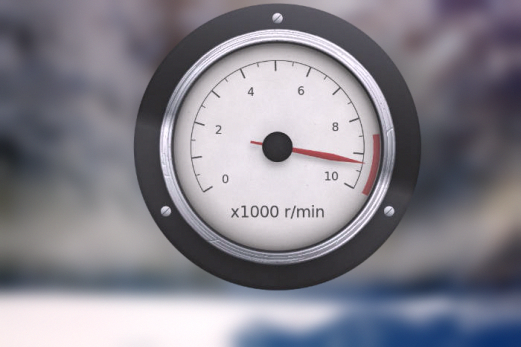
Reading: rpm 9250
